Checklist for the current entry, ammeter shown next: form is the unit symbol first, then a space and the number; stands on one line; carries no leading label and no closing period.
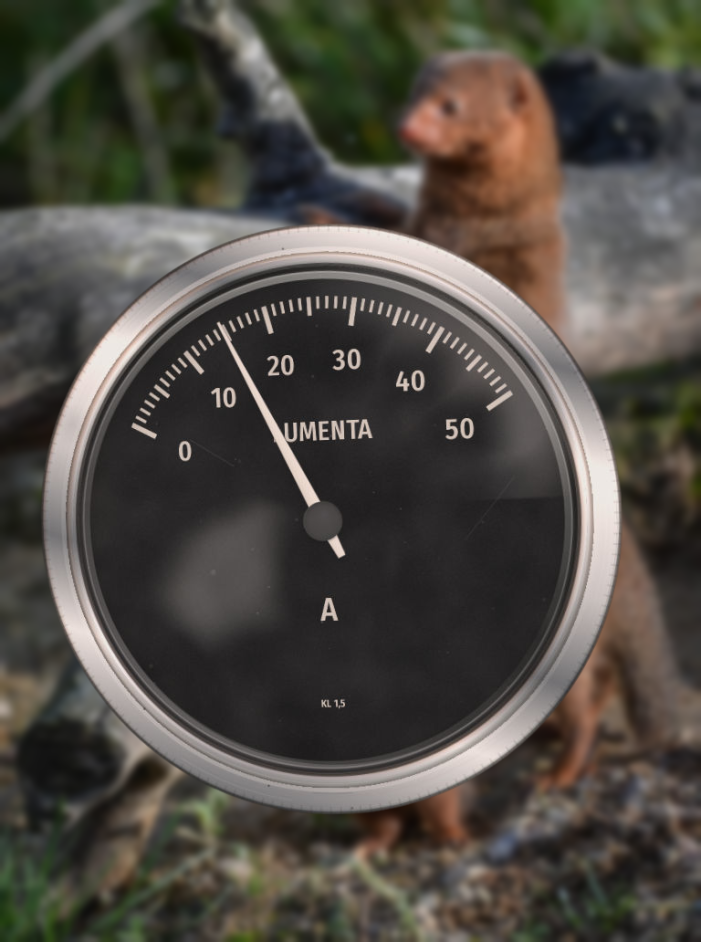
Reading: A 15
